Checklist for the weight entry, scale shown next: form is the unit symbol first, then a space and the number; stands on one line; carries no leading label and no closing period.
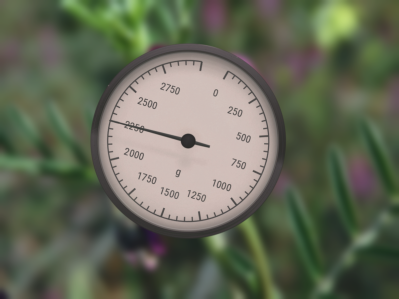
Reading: g 2250
